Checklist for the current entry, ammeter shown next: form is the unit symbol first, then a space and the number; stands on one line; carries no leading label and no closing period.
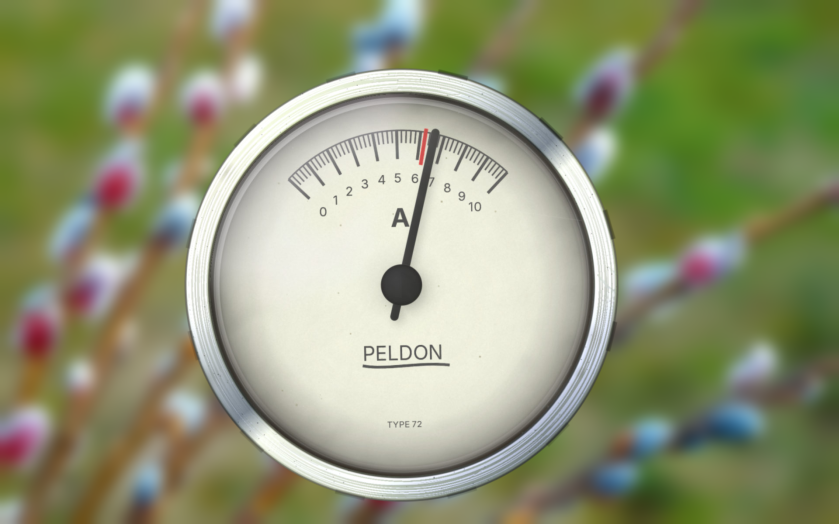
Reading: A 6.6
